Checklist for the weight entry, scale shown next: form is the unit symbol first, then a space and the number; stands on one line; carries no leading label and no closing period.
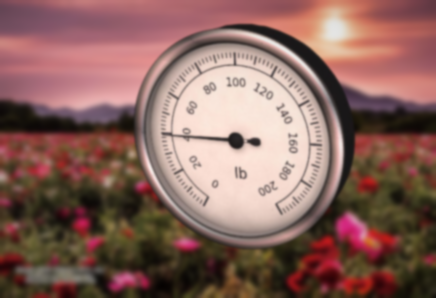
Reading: lb 40
